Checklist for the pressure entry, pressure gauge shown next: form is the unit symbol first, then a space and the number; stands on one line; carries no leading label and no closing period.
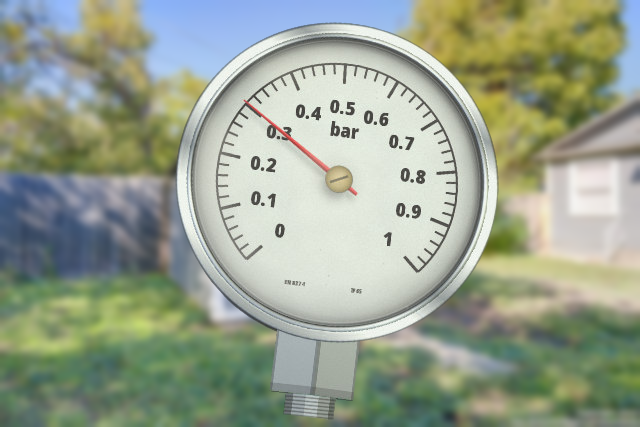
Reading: bar 0.3
